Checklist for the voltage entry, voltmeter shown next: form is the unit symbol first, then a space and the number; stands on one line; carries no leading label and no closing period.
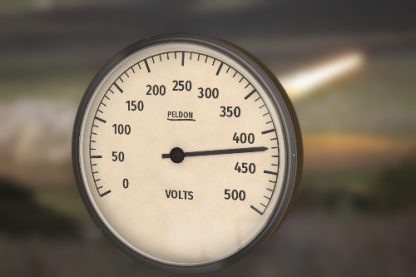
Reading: V 420
